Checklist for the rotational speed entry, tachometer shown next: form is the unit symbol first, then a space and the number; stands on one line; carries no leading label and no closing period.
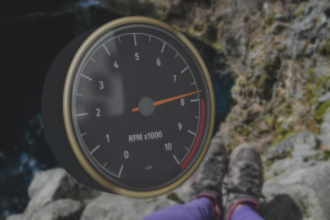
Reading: rpm 7750
